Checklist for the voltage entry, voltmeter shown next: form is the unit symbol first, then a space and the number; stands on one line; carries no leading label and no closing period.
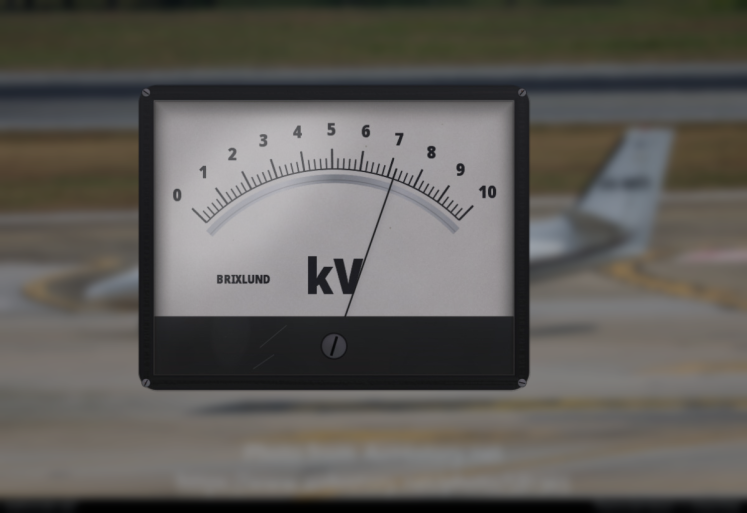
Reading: kV 7.2
